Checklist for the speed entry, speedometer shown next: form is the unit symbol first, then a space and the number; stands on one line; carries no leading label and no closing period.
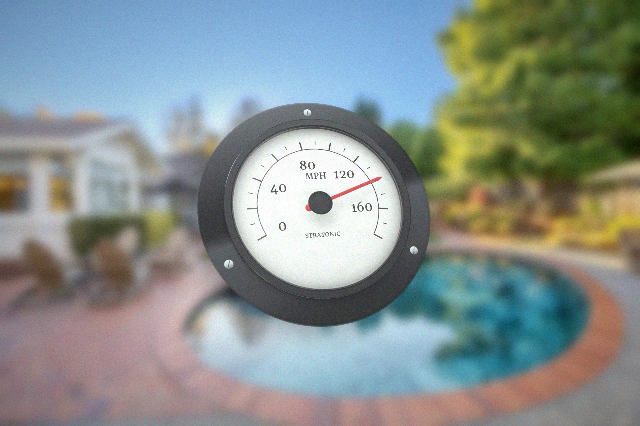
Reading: mph 140
